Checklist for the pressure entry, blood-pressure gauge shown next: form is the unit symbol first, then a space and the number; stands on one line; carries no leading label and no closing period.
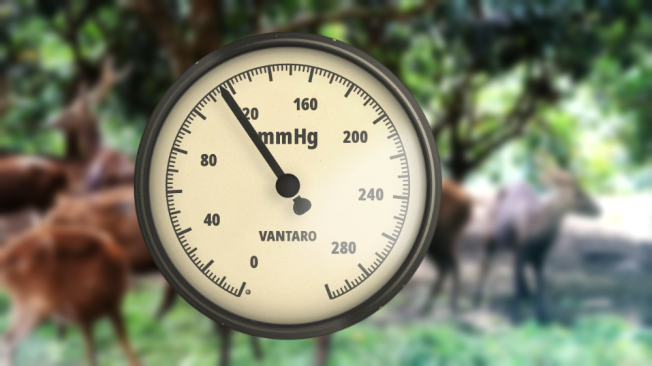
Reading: mmHg 116
